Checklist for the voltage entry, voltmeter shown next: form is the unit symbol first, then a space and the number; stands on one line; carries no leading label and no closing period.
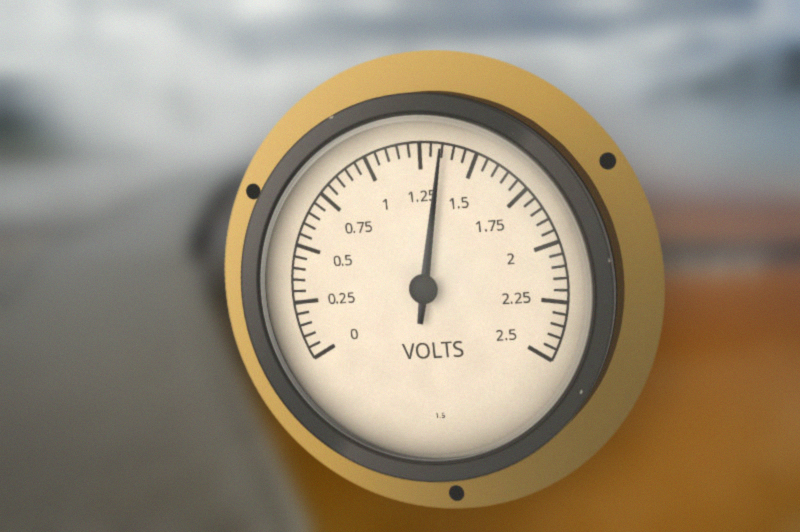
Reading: V 1.35
